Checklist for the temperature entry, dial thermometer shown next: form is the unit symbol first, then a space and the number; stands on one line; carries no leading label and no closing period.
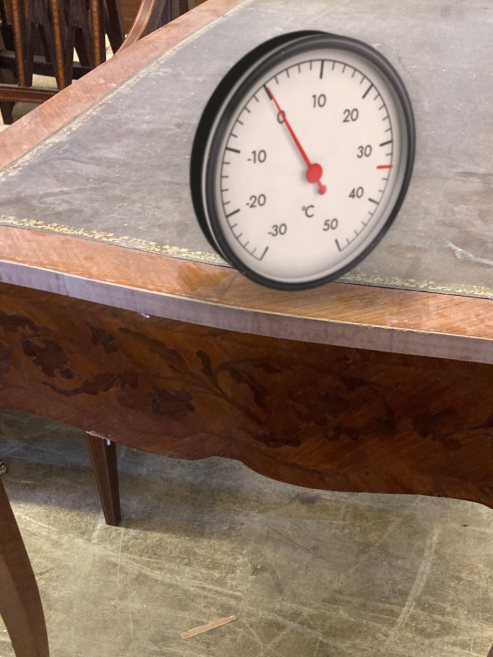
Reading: °C 0
